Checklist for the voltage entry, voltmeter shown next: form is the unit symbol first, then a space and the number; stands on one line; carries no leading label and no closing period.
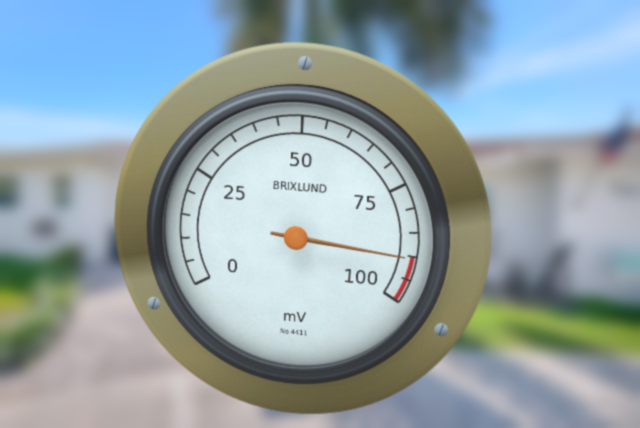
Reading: mV 90
